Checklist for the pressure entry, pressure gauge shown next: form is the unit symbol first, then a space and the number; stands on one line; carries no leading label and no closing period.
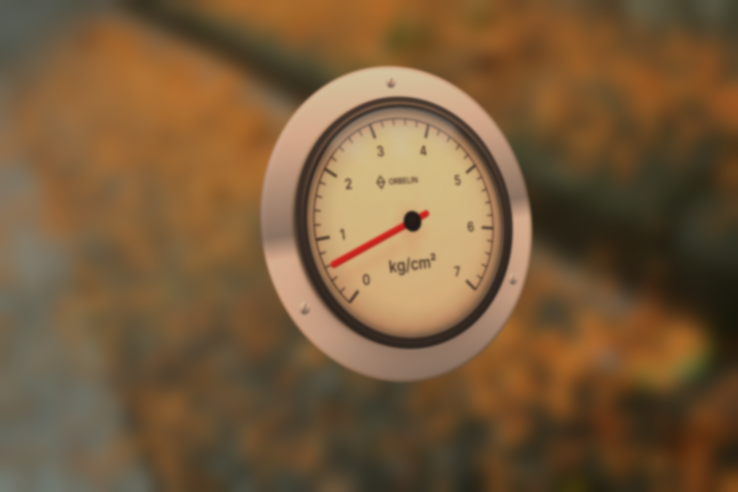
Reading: kg/cm² 0.6
